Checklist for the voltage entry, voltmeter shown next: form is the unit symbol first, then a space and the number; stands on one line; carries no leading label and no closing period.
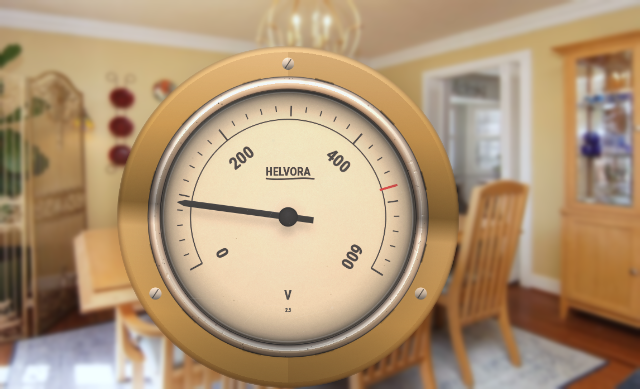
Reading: V 90
